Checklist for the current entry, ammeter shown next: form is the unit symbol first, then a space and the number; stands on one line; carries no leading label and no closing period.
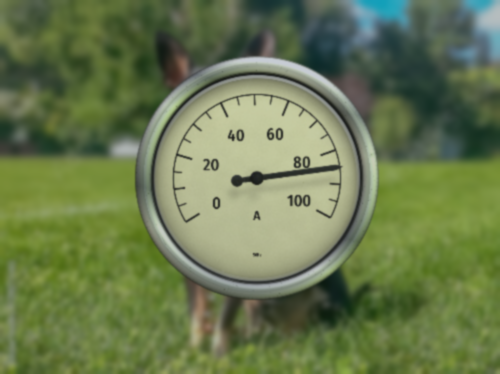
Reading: A 85
